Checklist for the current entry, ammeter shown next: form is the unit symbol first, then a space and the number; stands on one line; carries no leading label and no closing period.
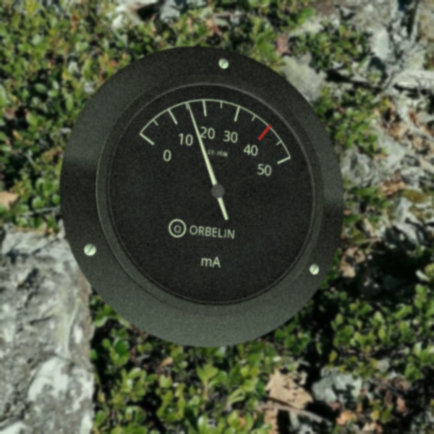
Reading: mA 15
